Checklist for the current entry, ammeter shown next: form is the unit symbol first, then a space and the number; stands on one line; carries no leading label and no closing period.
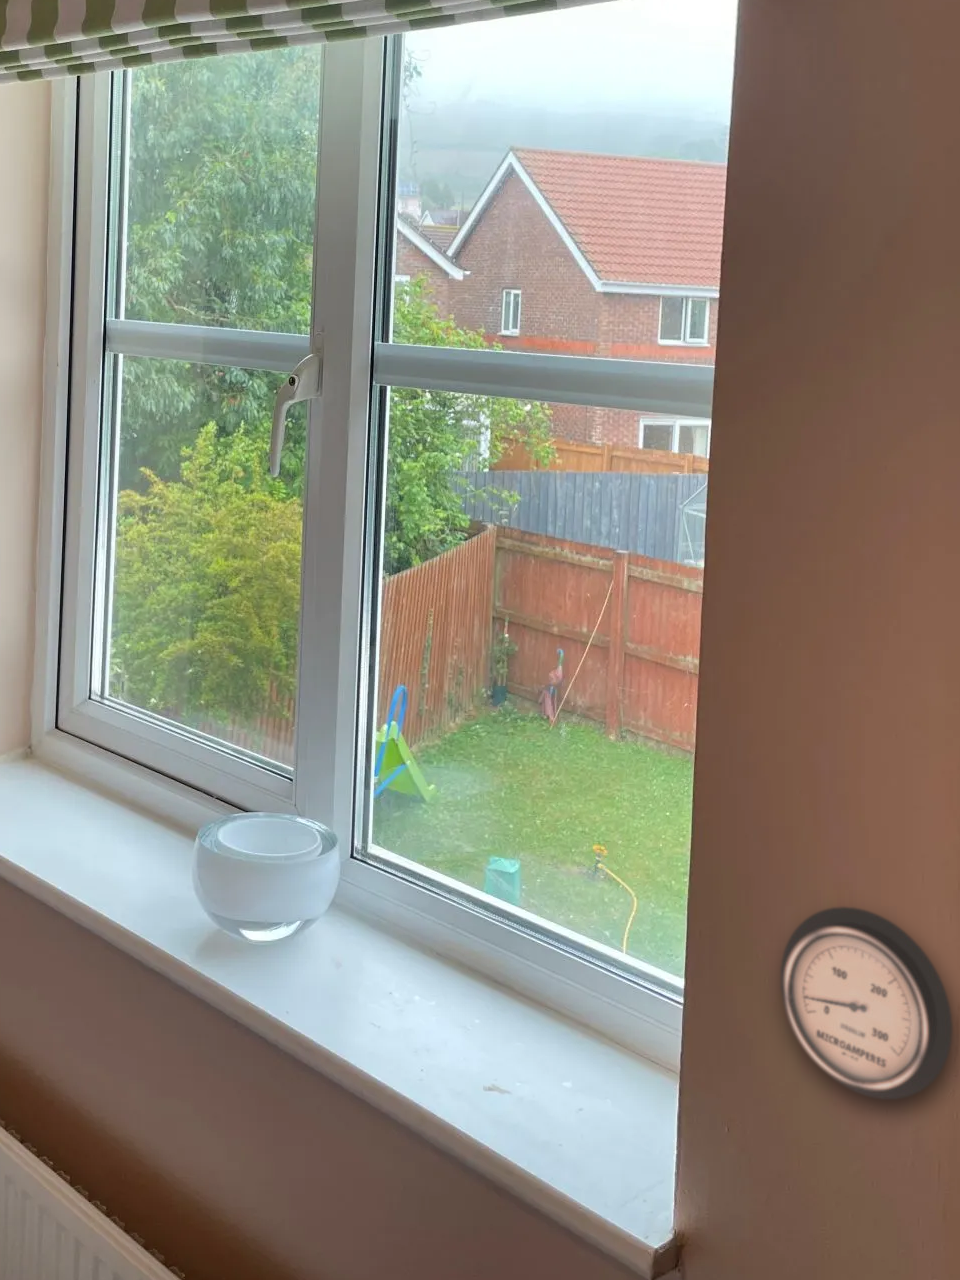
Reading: µA 20
